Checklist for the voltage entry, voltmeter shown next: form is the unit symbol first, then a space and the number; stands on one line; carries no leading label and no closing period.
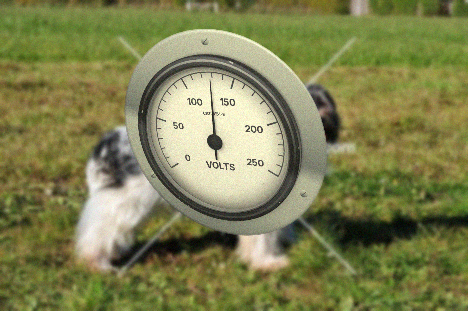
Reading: V 130
